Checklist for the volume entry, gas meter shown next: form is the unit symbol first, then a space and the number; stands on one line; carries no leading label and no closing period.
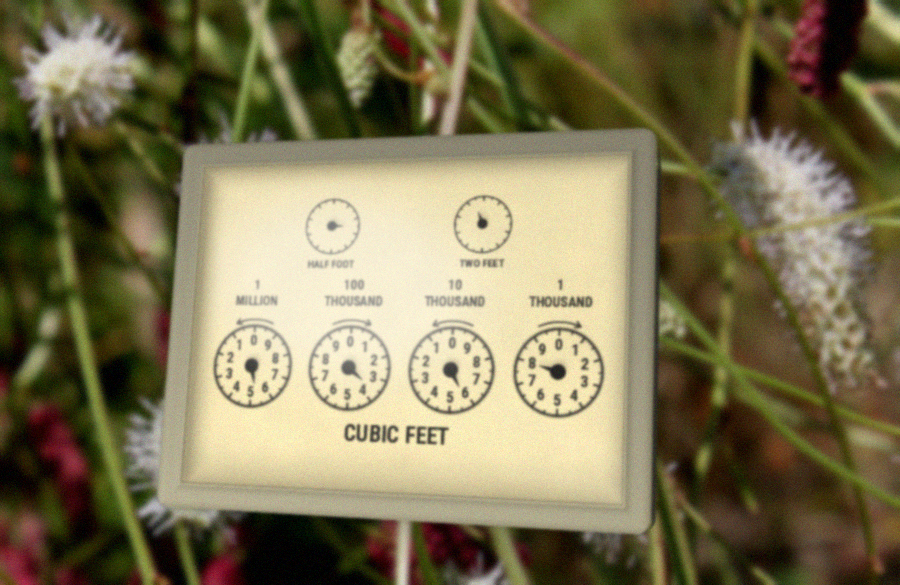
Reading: ft³ 535800
